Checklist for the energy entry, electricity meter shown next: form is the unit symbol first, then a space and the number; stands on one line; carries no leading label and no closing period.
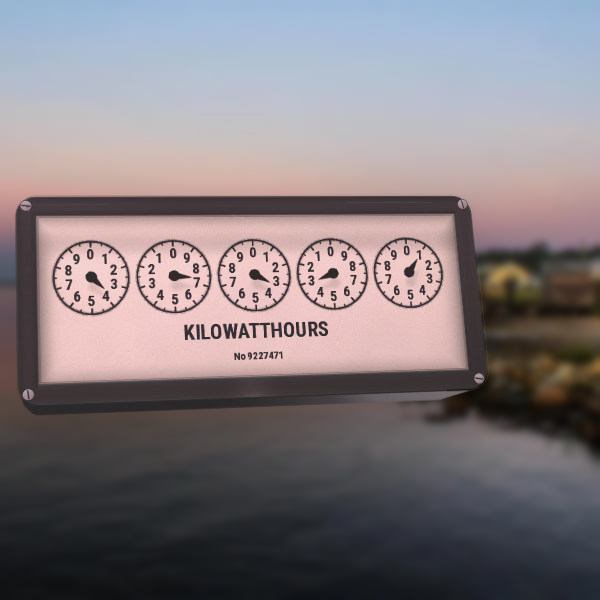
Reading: kWh 37331
